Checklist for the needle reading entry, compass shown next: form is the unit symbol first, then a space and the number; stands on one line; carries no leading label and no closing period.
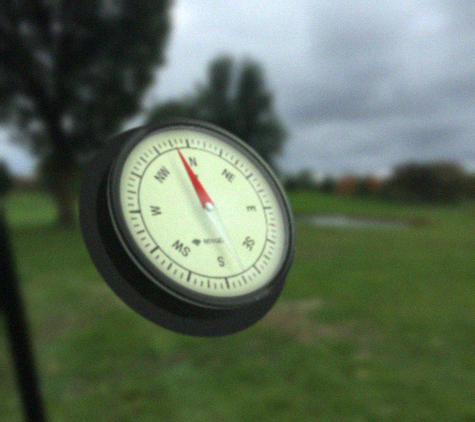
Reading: ° 345
